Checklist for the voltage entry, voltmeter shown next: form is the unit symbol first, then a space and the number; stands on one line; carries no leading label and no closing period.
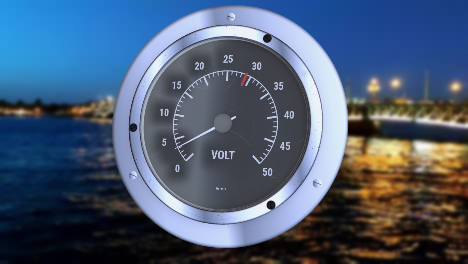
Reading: V 3
